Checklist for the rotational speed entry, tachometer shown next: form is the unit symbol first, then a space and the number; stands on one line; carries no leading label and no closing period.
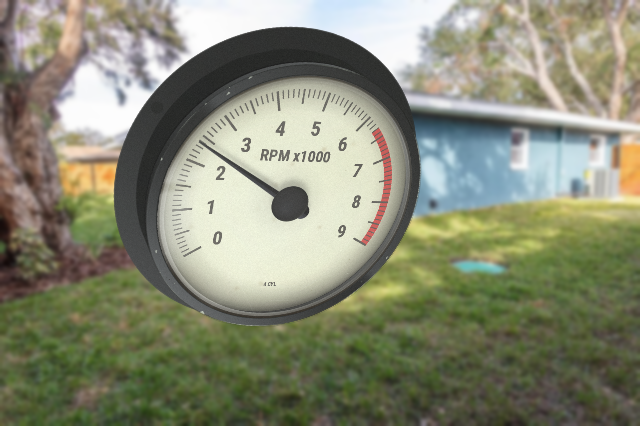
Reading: rpm 2400
